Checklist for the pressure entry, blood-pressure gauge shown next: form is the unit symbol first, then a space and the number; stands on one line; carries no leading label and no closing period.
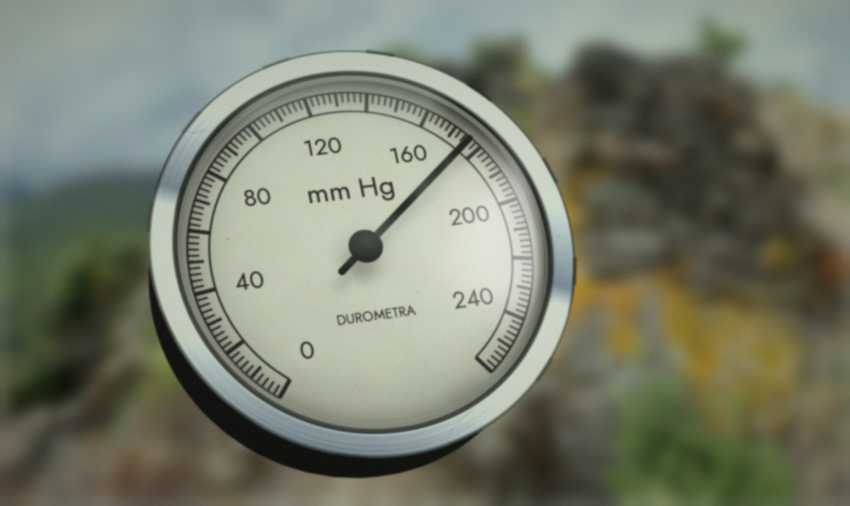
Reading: mmHg 176
